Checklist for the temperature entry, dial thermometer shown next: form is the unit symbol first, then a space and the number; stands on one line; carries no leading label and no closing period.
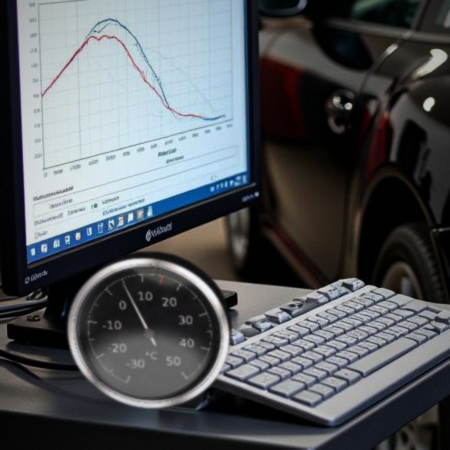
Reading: °C 5
